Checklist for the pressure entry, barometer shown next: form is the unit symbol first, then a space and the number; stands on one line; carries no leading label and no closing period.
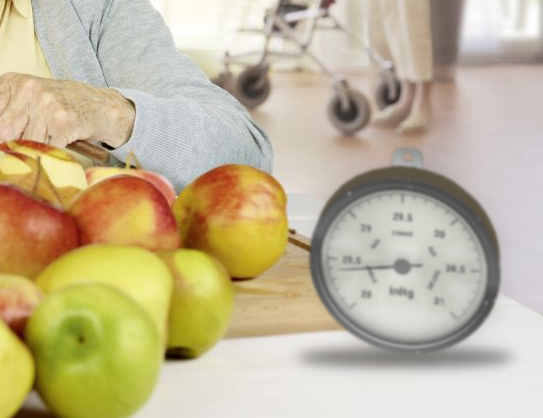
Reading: inHg 28.4
